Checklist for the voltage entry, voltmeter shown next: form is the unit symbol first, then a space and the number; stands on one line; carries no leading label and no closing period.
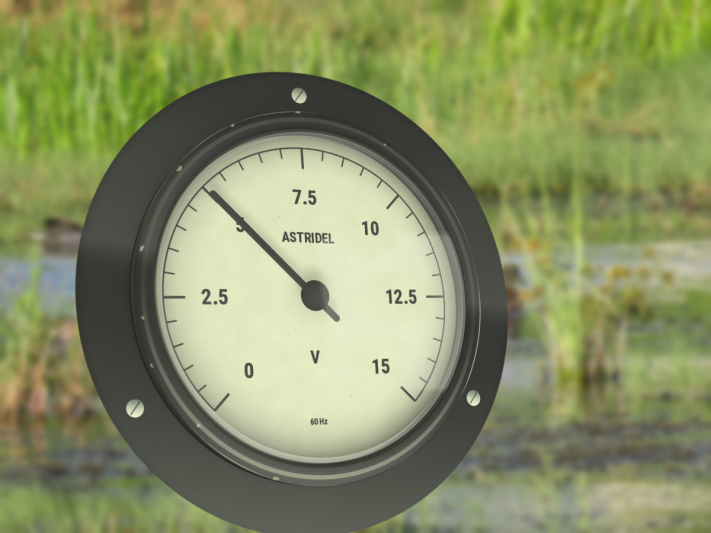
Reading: V 5
